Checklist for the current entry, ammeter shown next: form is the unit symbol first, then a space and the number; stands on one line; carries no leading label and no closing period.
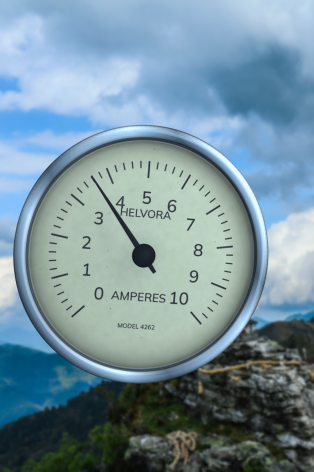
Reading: A 3.6
